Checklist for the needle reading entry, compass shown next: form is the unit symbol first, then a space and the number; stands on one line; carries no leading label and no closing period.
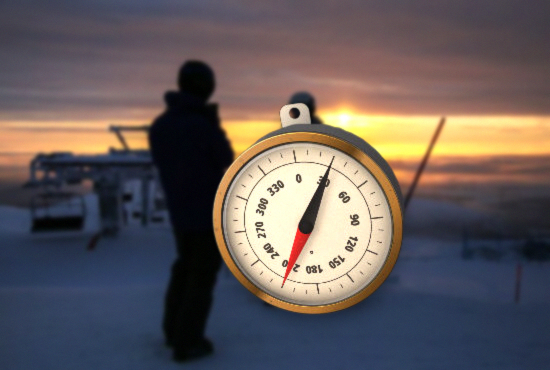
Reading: ° 210
